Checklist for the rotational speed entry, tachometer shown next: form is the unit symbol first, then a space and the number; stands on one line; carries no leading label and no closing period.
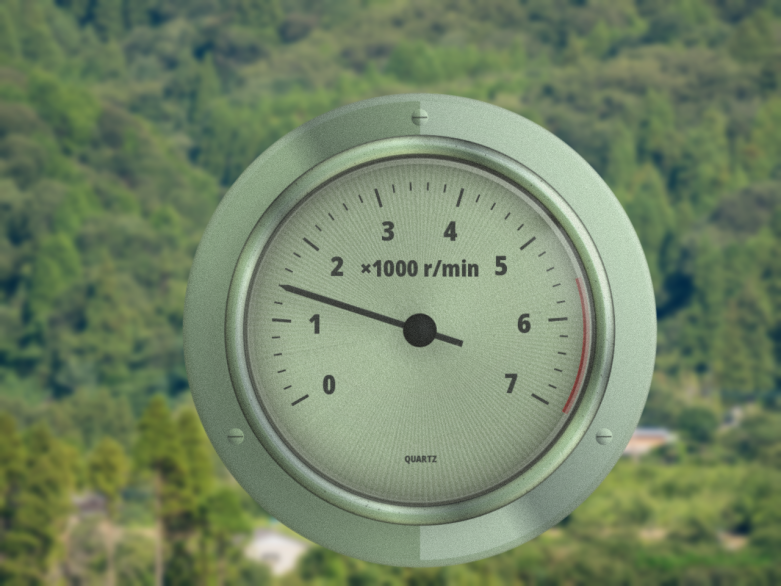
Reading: rpm 1400
